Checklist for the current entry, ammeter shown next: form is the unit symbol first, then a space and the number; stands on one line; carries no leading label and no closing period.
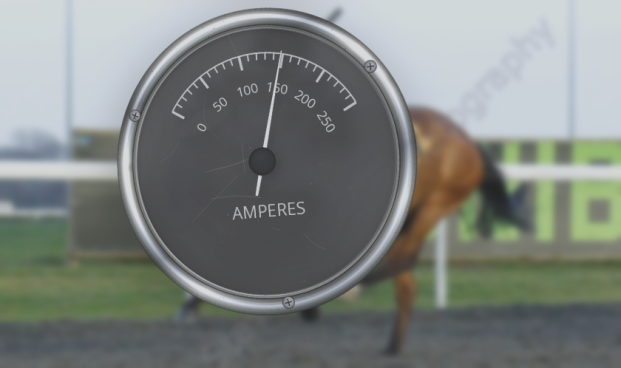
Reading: A 150
